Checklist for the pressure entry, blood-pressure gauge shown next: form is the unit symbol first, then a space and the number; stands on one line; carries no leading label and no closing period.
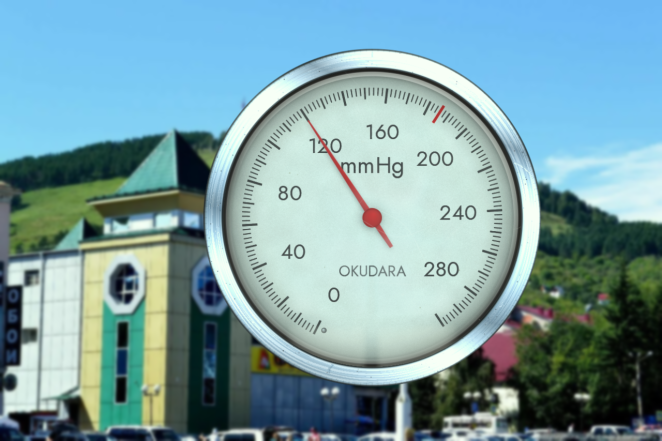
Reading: mmHg 120
